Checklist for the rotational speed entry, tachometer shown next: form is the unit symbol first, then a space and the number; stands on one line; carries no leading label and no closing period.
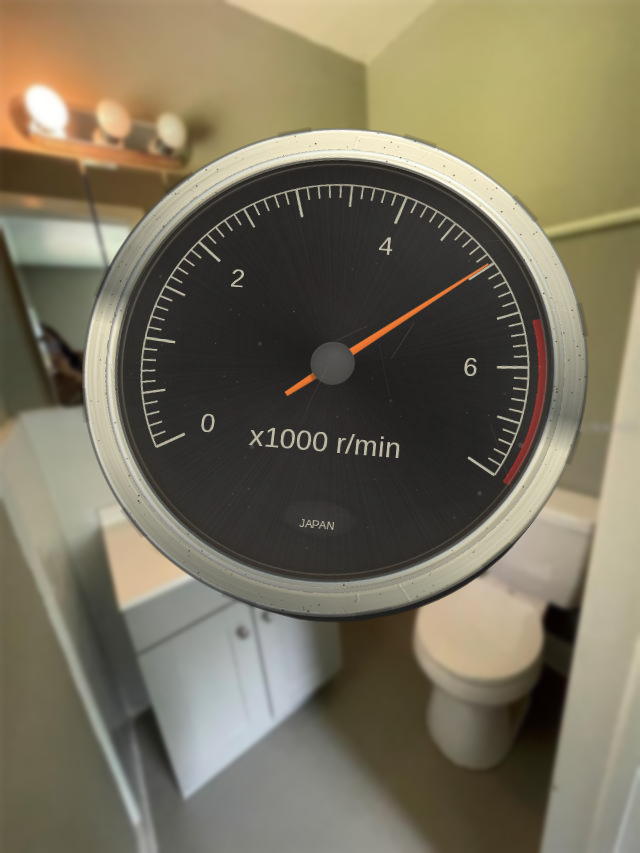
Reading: rpm 5000
